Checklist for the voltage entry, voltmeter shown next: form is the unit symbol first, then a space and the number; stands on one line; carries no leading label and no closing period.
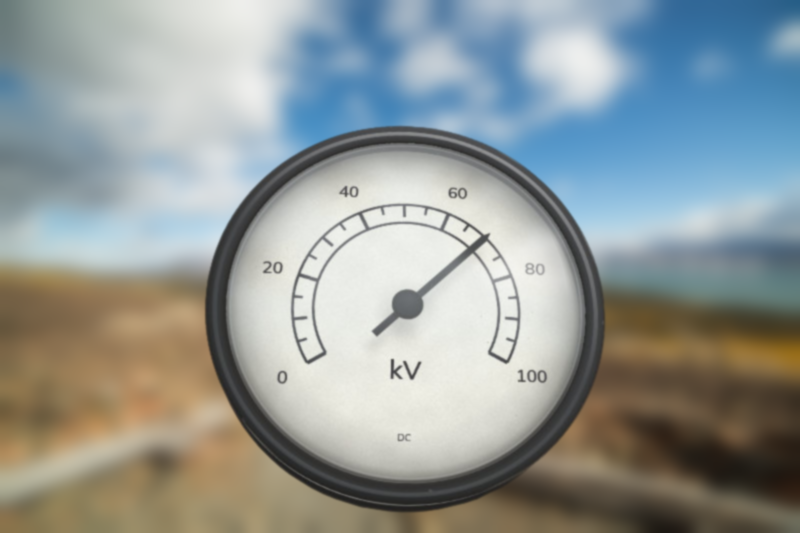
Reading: kV 70
